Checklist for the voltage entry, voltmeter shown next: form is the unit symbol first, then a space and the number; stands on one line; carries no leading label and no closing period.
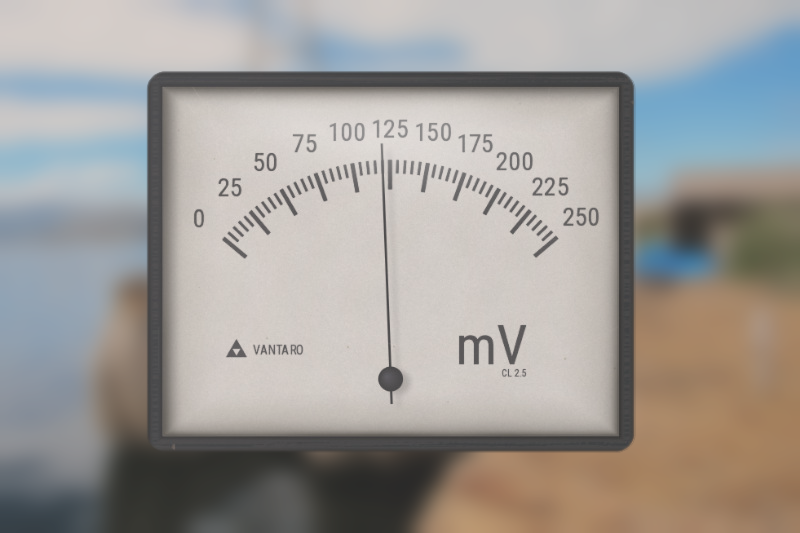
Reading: mV 120
